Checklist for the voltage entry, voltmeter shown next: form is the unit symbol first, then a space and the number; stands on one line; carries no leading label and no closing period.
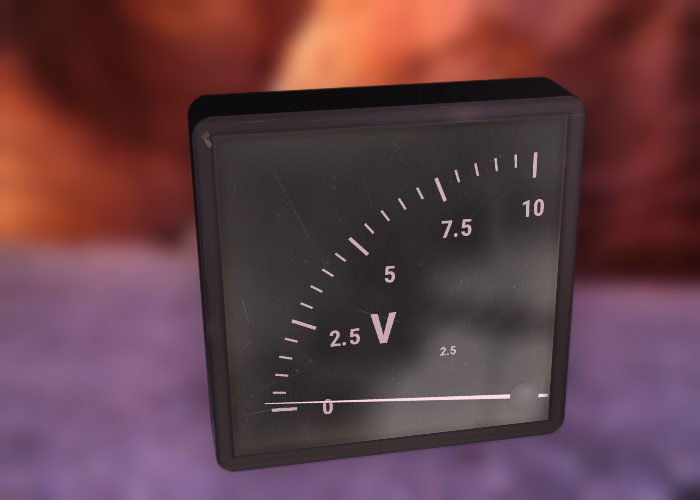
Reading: V 0.25
